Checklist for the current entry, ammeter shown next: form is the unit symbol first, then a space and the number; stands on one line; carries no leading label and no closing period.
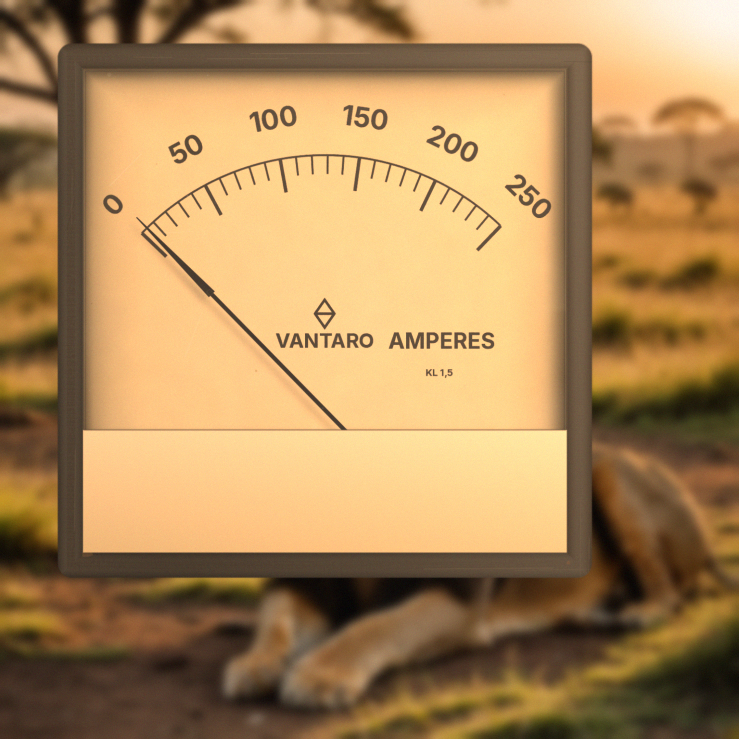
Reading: A 5
